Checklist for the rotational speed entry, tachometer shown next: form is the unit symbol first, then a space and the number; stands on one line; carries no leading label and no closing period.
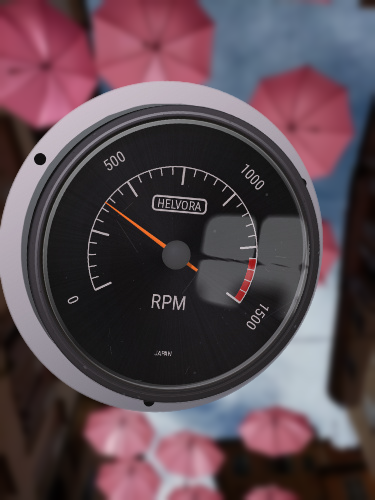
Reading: rpm 375
